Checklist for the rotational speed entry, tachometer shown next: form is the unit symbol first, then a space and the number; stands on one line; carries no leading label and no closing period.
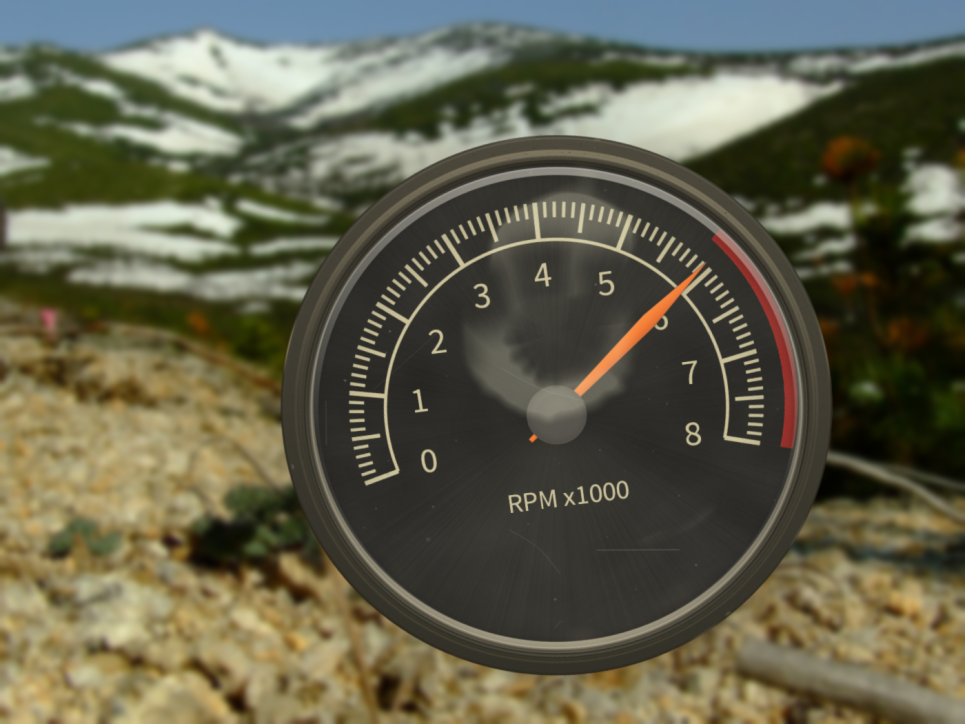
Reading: rpm 5900
